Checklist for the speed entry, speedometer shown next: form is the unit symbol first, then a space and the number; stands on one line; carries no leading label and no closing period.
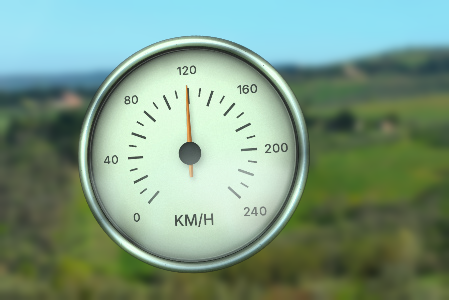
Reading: km/h 120
